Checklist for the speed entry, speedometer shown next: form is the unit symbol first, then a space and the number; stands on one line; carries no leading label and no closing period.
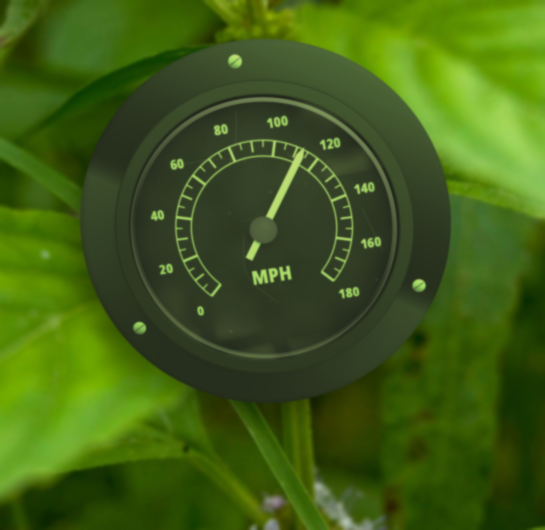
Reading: mph 112.5
